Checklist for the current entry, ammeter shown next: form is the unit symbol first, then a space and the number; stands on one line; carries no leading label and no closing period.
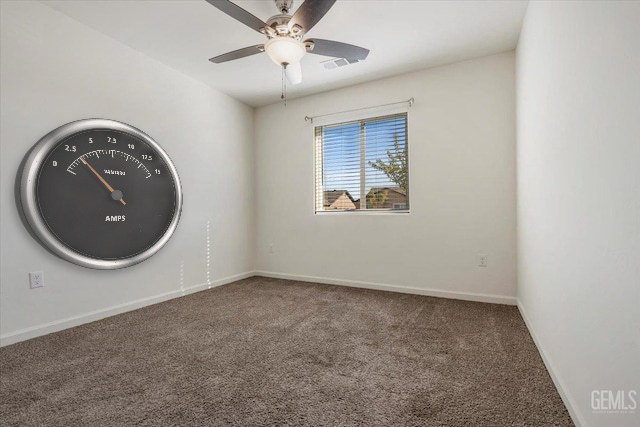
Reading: A 2.5
